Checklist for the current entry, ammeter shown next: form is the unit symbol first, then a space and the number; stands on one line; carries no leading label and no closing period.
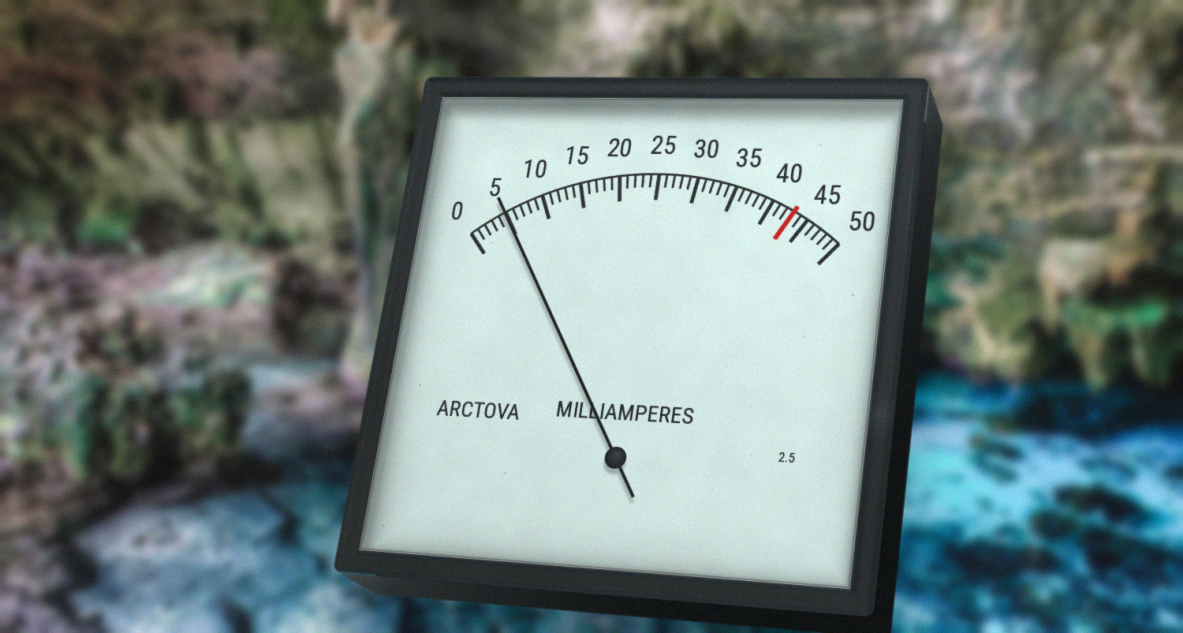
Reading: mA 5
